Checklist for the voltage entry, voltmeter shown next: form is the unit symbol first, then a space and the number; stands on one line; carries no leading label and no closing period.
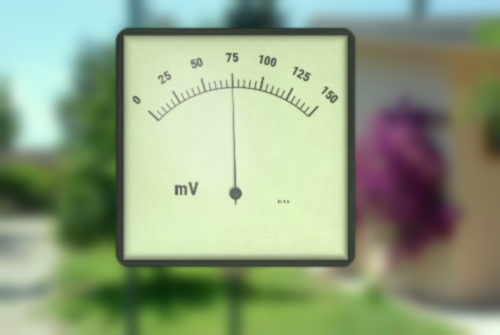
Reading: mV 75
